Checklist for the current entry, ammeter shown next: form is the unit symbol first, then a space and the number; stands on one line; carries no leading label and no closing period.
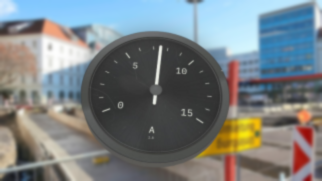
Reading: A 7.5
